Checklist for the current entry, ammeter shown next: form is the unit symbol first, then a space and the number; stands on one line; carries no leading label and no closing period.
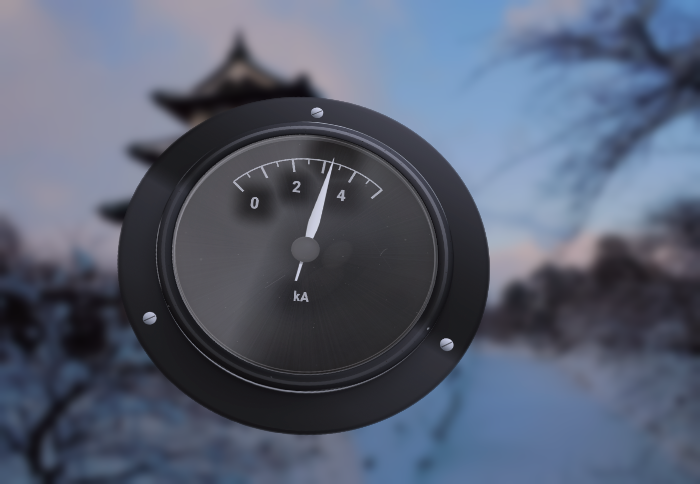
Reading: kA 3.25
